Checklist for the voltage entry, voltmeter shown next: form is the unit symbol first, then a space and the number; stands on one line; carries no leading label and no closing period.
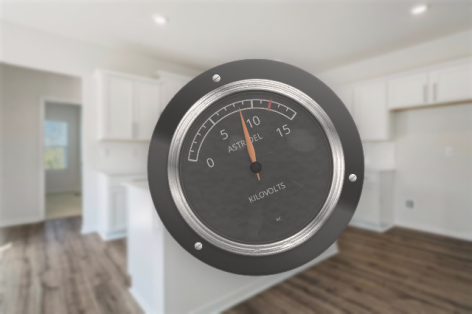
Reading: kV 8.5
